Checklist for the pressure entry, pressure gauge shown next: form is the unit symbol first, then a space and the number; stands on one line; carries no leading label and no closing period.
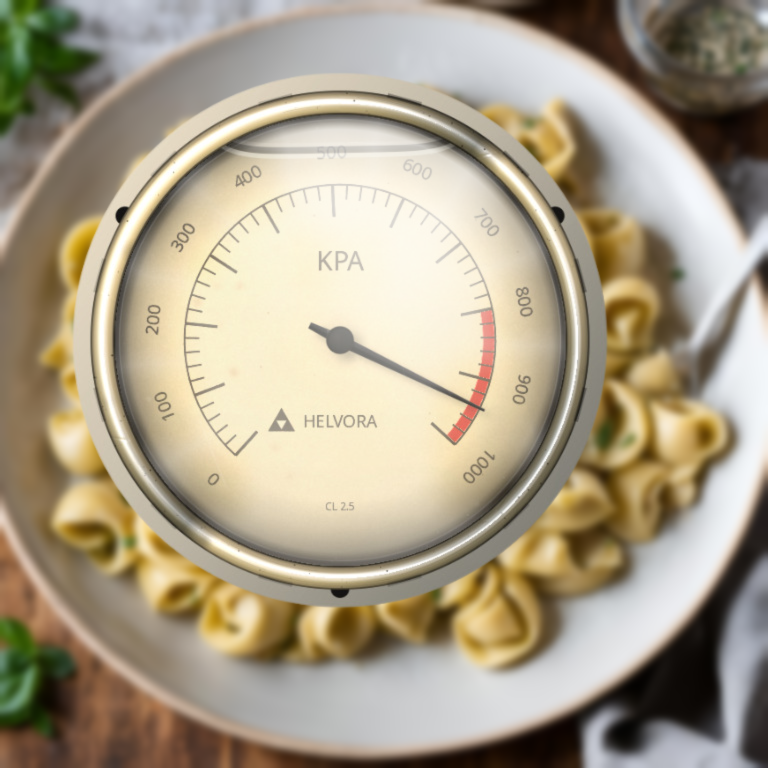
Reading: kPa 940
